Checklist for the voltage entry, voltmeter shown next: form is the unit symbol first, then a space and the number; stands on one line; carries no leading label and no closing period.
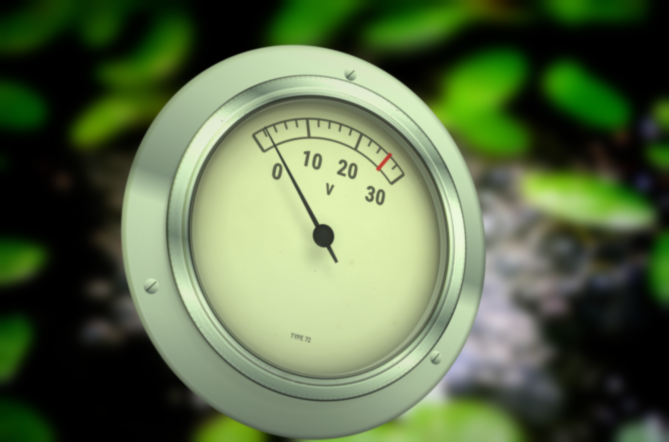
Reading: V 2
